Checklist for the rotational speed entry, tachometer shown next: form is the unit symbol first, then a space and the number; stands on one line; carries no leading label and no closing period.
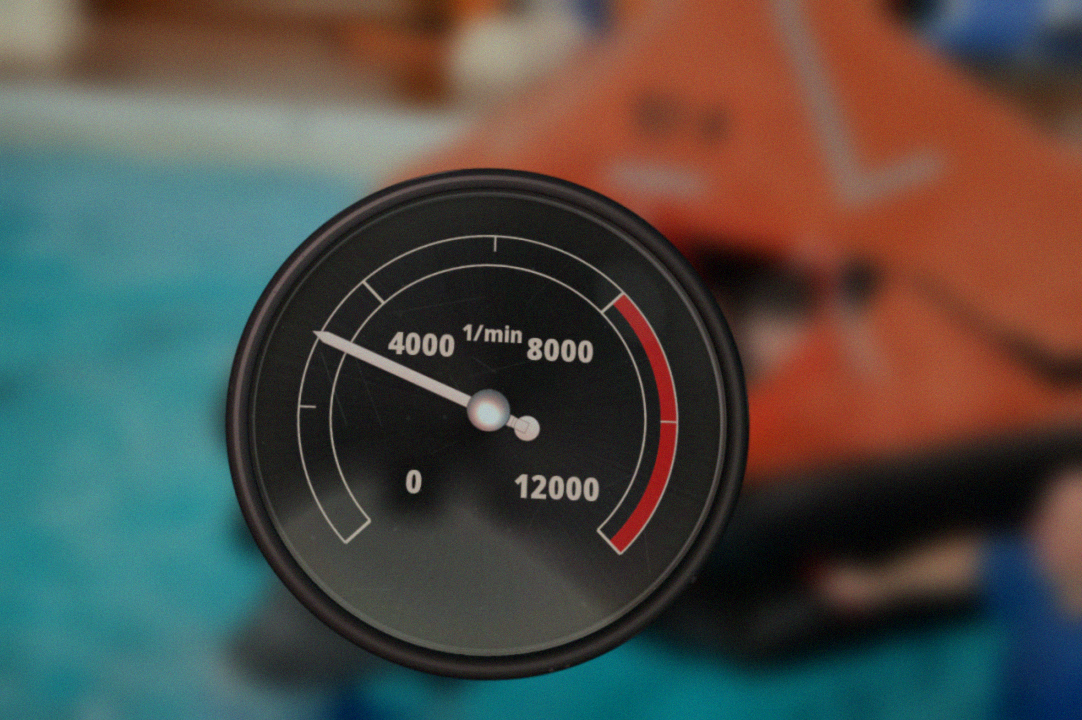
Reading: rpm 3000
